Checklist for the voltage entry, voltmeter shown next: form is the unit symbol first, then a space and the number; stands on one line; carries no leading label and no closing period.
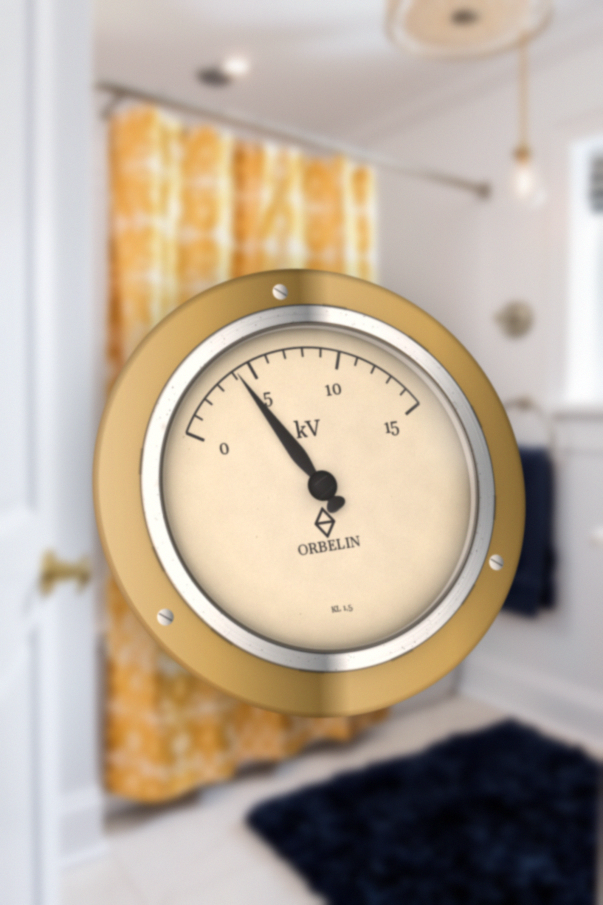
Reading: kV 4
